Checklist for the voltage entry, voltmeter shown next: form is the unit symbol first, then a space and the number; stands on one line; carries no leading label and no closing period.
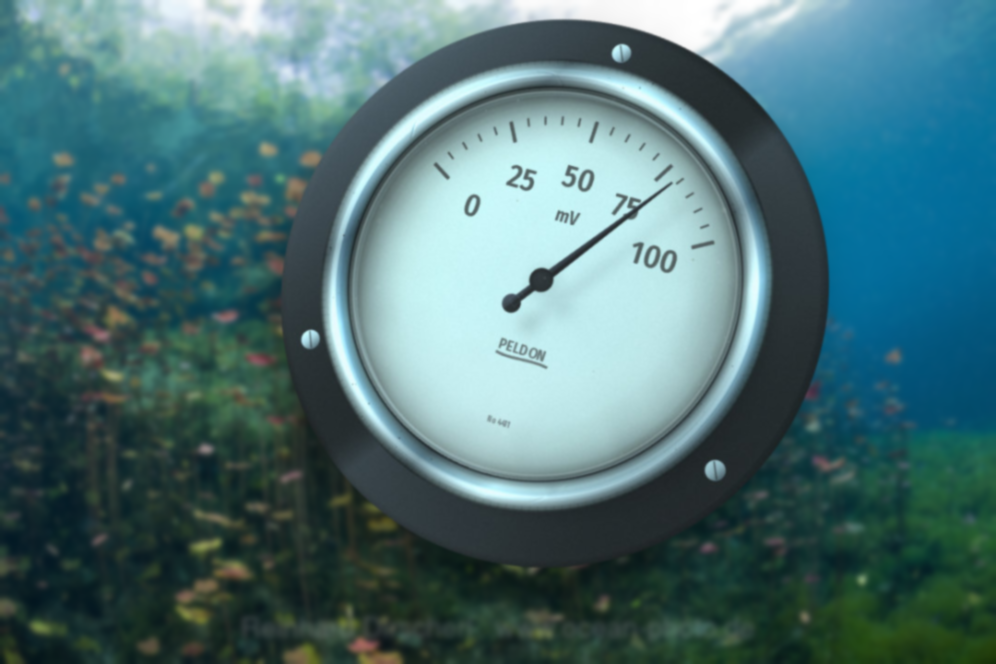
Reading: mV 80
